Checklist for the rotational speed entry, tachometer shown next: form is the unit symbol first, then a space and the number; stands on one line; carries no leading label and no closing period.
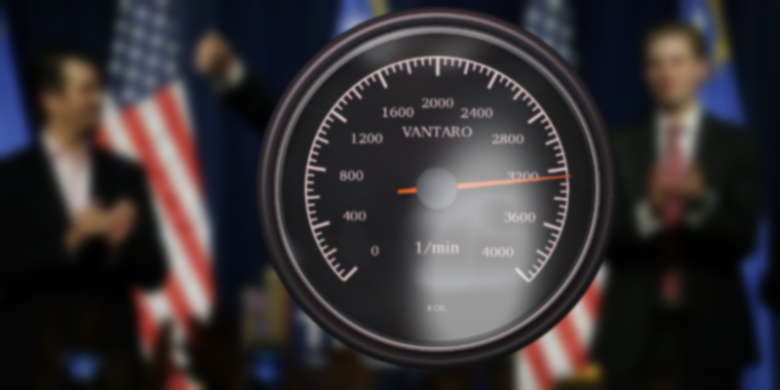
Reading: rpm 3250
